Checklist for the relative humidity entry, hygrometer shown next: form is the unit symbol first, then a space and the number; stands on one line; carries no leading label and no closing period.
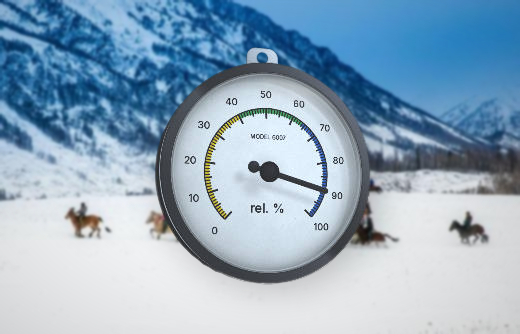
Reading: % 90
